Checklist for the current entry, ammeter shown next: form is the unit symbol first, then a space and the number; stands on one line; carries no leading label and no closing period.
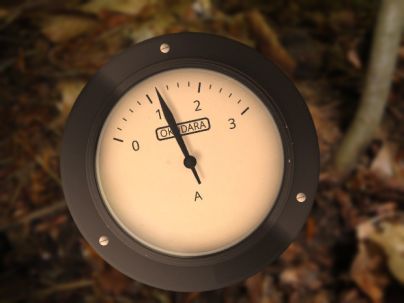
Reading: A 1.2
